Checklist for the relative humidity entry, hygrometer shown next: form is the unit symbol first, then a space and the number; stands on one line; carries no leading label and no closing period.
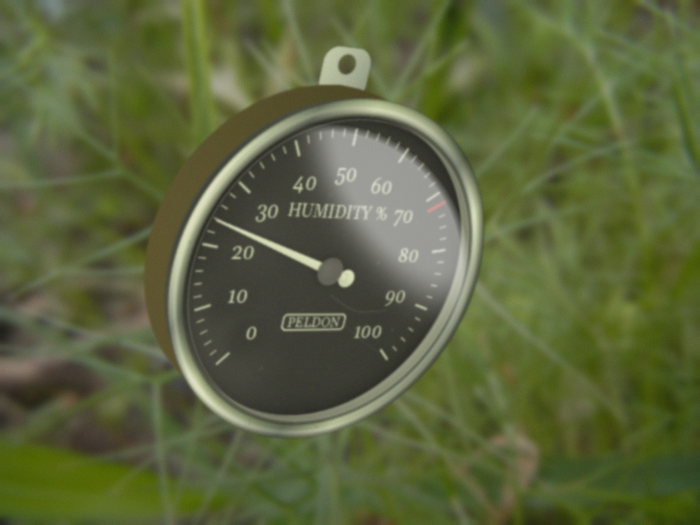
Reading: % 24
